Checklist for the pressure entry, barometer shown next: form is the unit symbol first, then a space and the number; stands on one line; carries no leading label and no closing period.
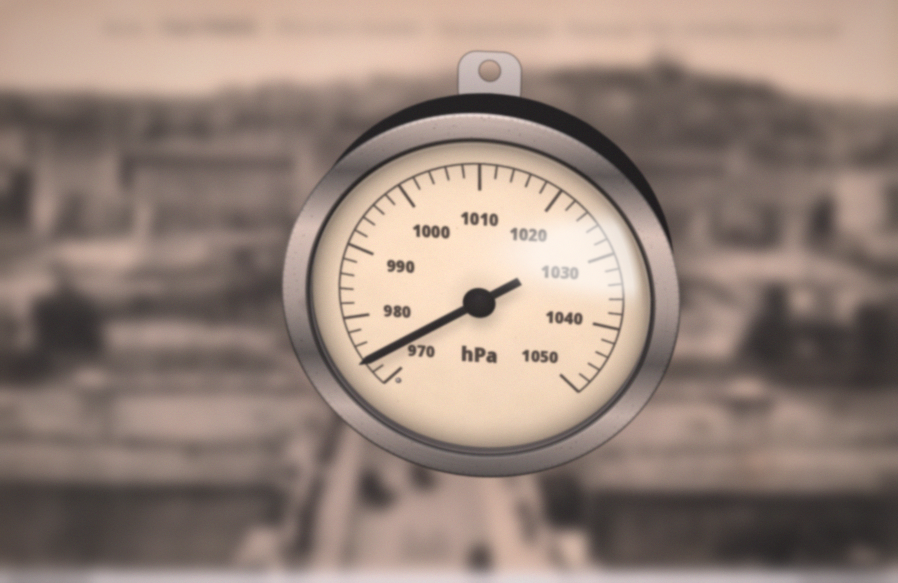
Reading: hPa 974
